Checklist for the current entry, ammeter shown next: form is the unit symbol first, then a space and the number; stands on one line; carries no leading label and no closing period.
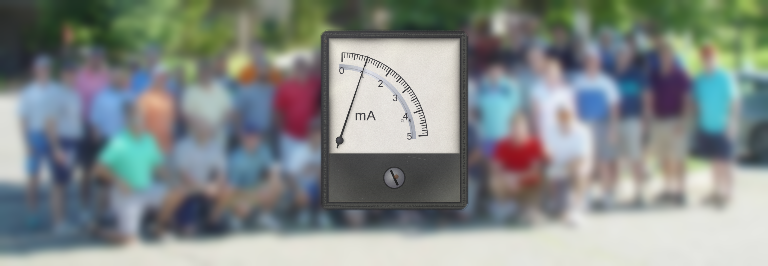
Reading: mA 1
